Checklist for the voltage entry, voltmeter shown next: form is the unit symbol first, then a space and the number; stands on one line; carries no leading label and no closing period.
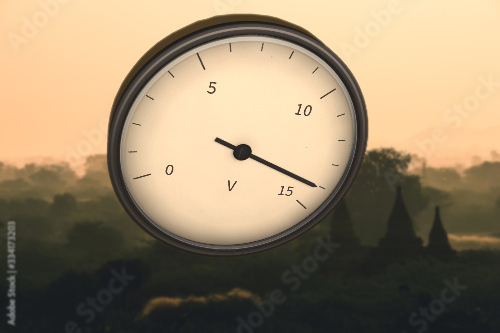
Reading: V 14
